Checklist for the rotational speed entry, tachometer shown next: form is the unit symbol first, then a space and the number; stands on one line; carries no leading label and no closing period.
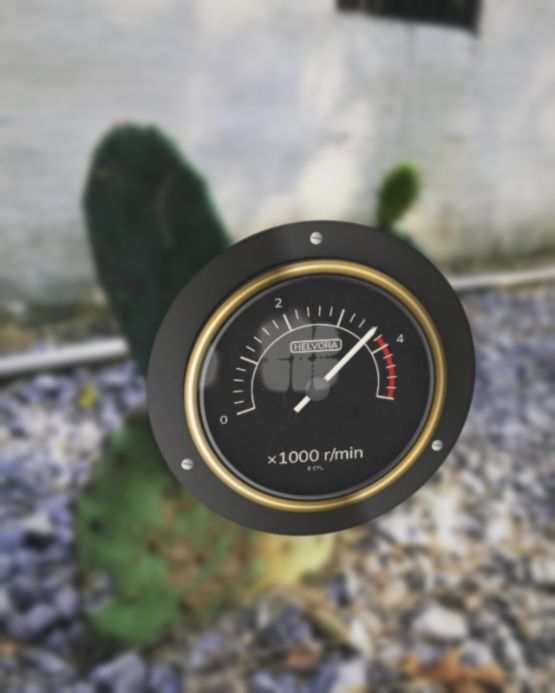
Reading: rpm 3600
